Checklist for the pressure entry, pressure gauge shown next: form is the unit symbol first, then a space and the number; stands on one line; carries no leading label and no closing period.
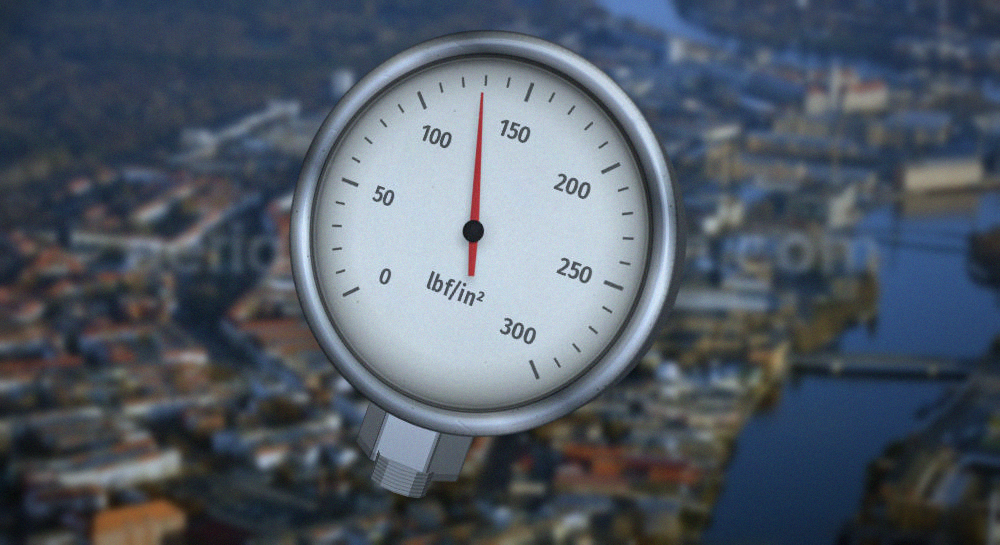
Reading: psi 130
